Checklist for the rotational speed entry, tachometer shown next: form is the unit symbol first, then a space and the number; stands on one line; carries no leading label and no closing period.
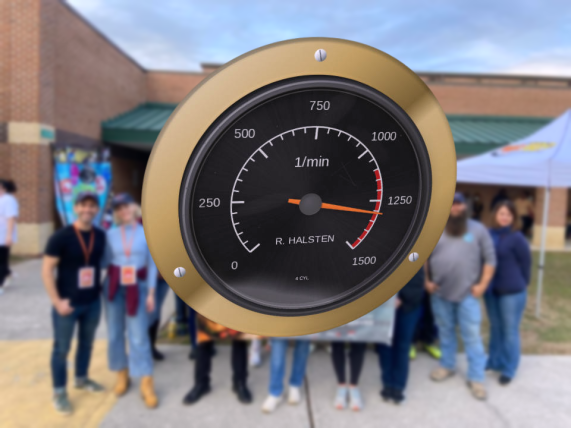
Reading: rpm 1300
